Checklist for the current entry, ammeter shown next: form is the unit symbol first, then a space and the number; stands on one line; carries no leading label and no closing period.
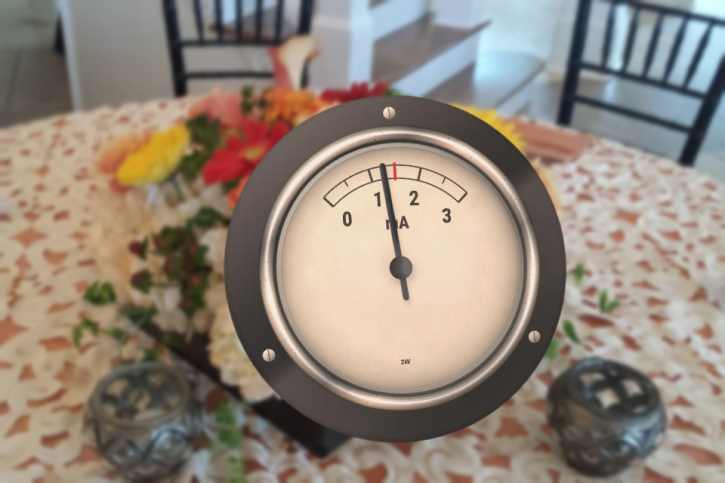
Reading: mA 1.25
